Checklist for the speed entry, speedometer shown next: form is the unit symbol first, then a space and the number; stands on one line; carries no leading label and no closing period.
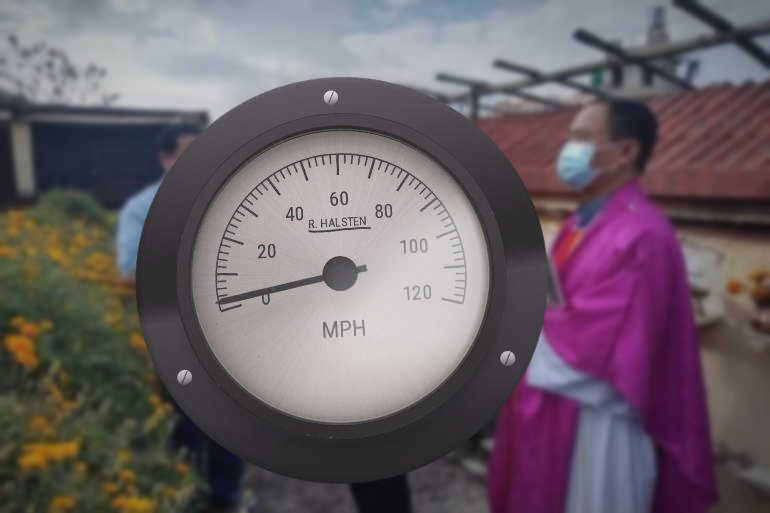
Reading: mph 2
